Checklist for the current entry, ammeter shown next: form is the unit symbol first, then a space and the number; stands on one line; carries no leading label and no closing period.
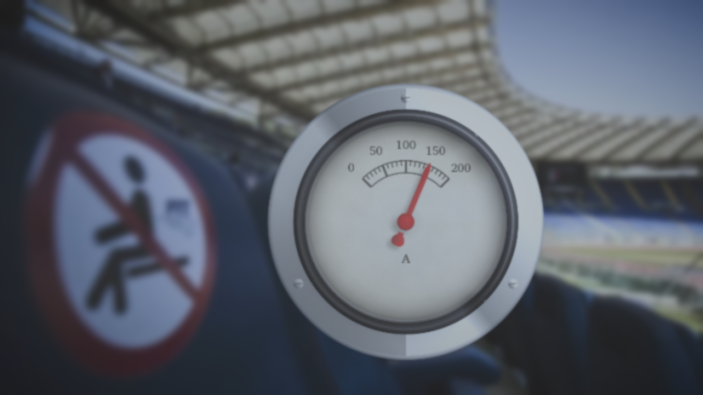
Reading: A 150
